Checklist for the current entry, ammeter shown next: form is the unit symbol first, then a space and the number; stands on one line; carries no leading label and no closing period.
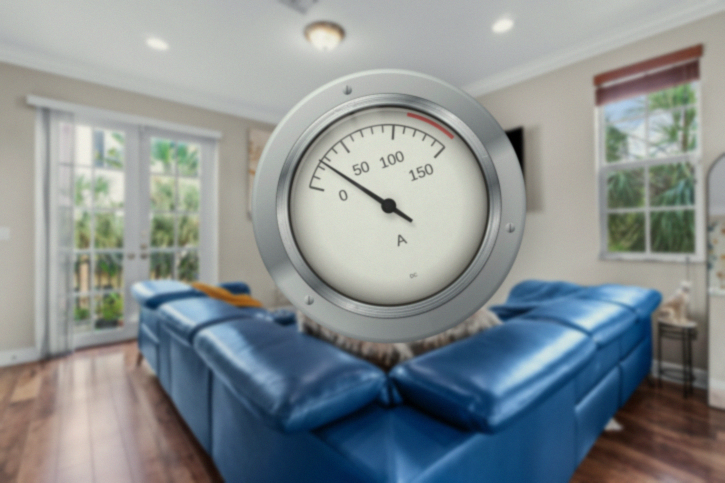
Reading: A 25
